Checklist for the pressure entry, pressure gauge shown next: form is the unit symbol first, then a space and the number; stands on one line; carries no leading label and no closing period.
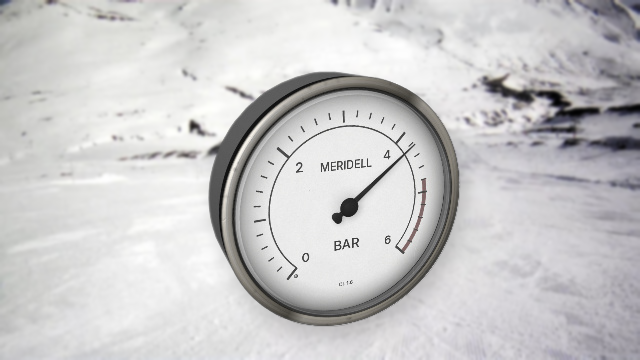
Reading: bar 4.2
